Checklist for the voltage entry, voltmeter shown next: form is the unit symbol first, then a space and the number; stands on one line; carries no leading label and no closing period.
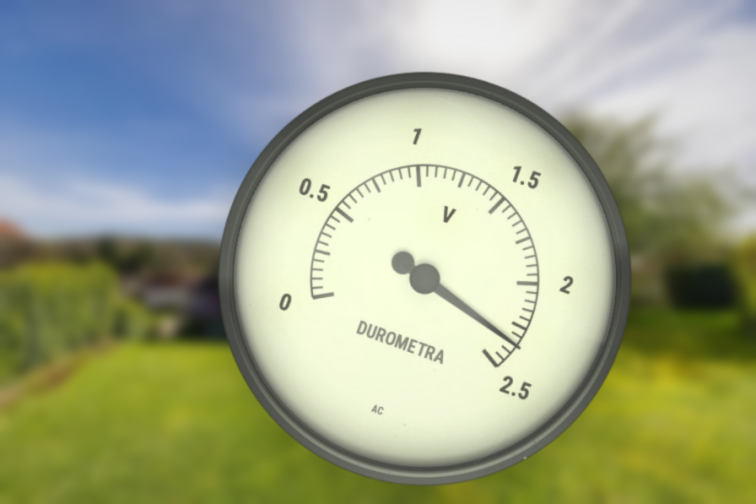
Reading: V 2.35
